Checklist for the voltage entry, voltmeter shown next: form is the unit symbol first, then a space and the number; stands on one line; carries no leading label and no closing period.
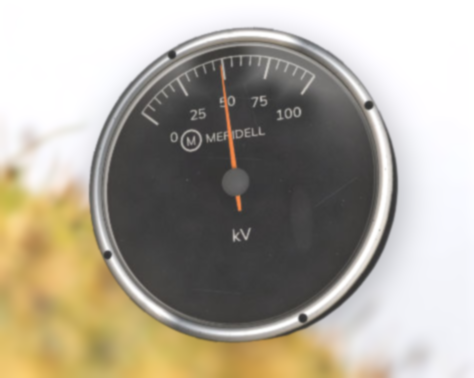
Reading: kV 50
